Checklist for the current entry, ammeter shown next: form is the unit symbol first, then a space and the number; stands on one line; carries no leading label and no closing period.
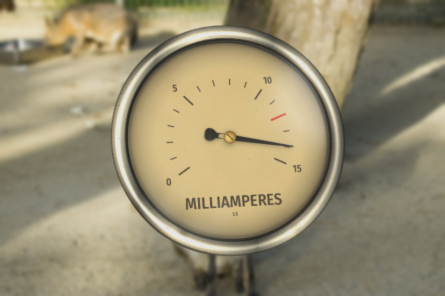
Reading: mA 14
